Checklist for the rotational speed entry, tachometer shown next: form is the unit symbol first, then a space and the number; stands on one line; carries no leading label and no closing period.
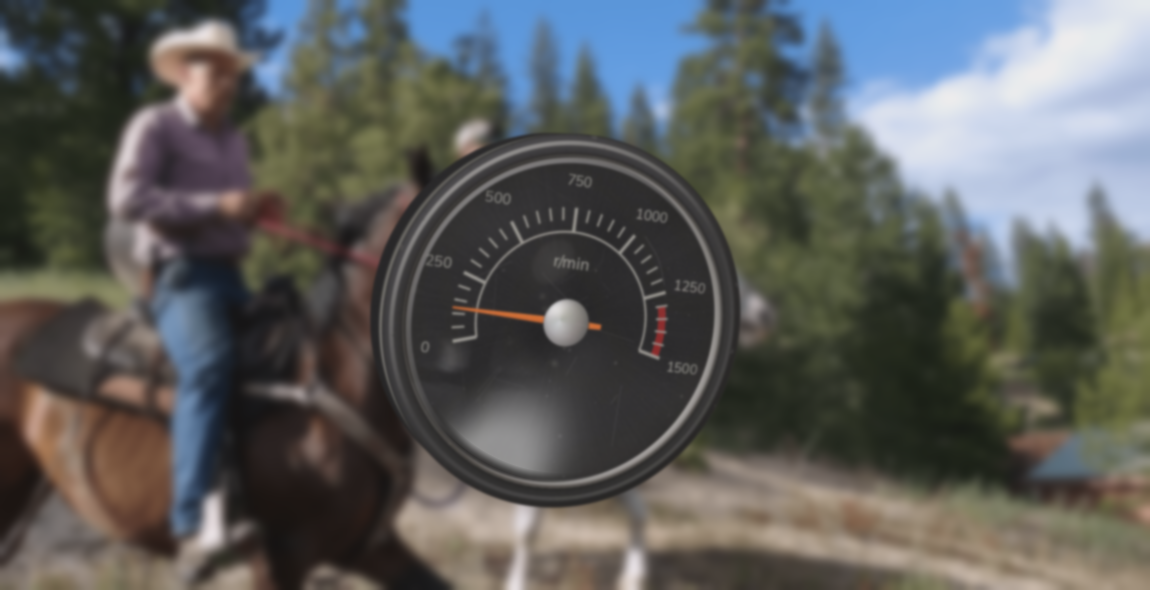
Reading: rpm 125
